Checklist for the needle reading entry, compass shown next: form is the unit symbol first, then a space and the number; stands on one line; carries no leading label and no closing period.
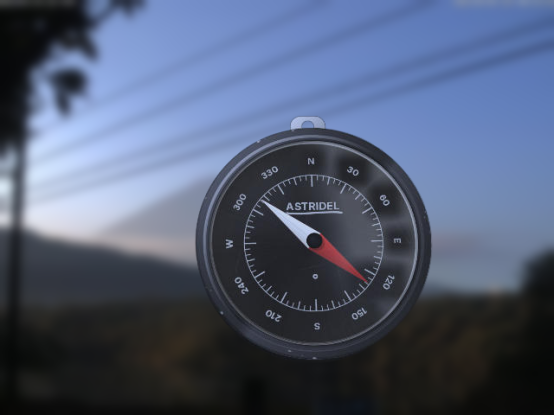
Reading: ° 130
